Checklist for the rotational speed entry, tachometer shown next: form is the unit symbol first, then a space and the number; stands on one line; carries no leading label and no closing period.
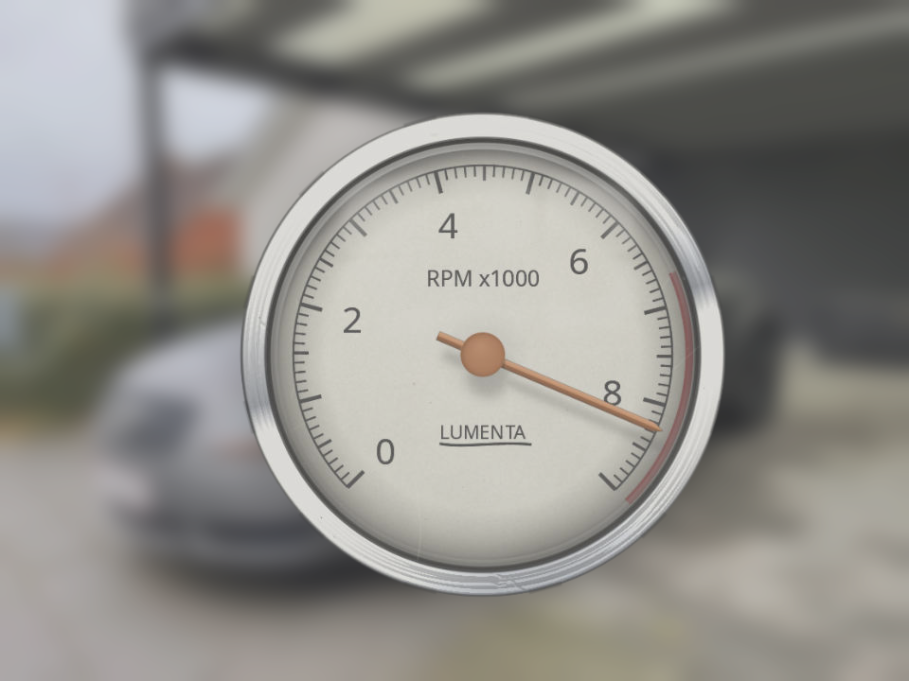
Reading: rpm 8250
